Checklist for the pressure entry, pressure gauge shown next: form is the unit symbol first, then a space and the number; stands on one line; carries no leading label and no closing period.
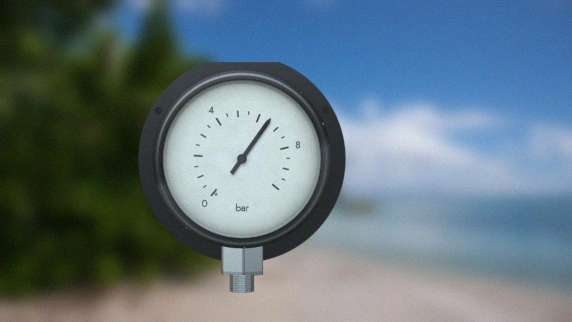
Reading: bar 6.5
